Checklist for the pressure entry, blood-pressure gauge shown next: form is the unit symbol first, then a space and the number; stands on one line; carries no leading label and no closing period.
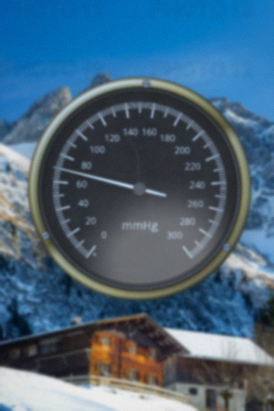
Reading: mmHg 70
